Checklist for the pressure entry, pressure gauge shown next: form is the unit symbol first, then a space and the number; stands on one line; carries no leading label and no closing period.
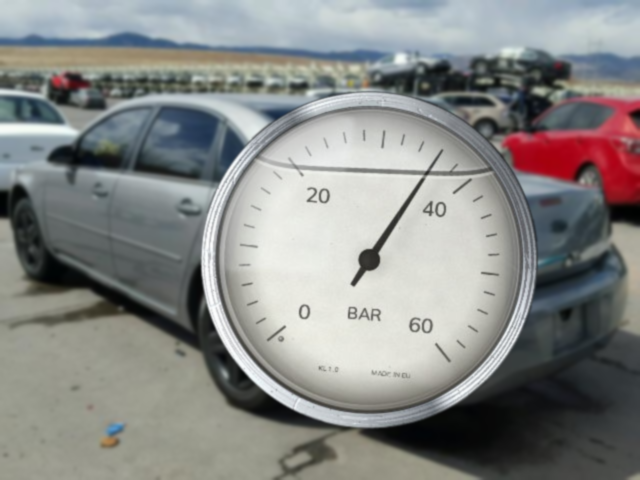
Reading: bar 36
